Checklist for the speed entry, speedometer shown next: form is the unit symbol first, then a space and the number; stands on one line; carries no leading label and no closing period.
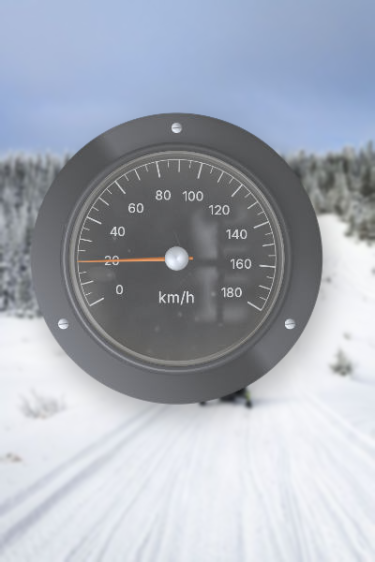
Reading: km/h 20
